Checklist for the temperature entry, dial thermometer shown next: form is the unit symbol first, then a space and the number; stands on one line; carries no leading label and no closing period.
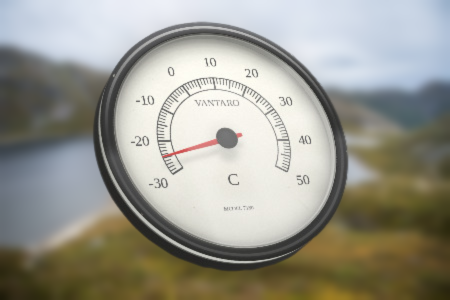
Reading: °C -25
